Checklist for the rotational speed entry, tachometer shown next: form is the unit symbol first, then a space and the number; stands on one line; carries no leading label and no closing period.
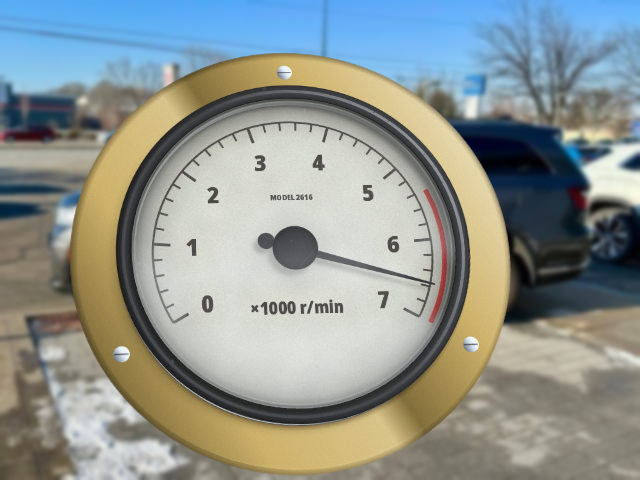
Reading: rpm 6600
